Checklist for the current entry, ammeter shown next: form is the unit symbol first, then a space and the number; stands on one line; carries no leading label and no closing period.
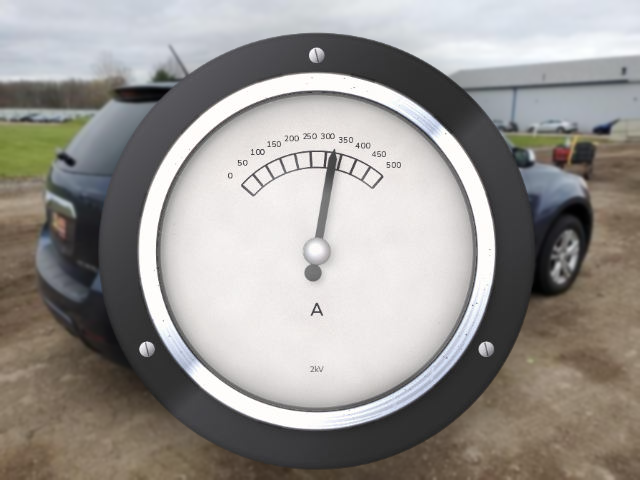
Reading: A 325
